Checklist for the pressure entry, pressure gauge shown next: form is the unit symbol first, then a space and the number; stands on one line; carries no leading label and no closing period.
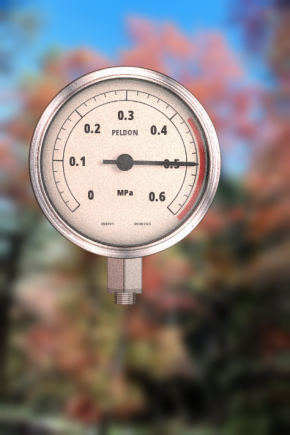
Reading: MPa 0.5
